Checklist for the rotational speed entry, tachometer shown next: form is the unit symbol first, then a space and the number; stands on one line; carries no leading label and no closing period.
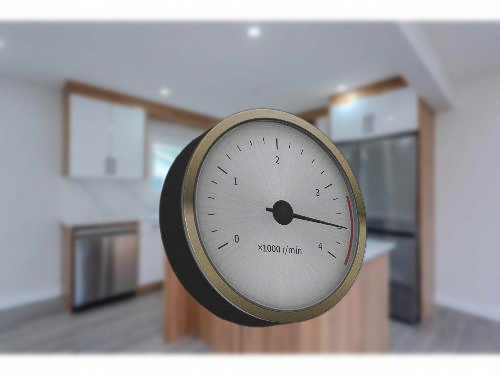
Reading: rpm 3600
